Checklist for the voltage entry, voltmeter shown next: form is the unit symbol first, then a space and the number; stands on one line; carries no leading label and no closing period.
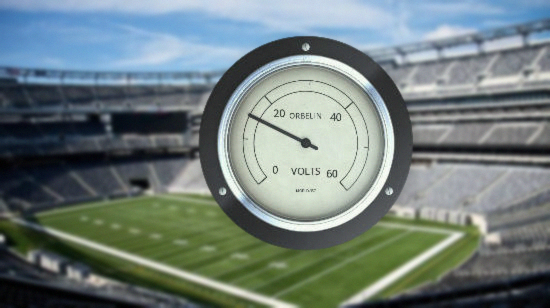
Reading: V 15
